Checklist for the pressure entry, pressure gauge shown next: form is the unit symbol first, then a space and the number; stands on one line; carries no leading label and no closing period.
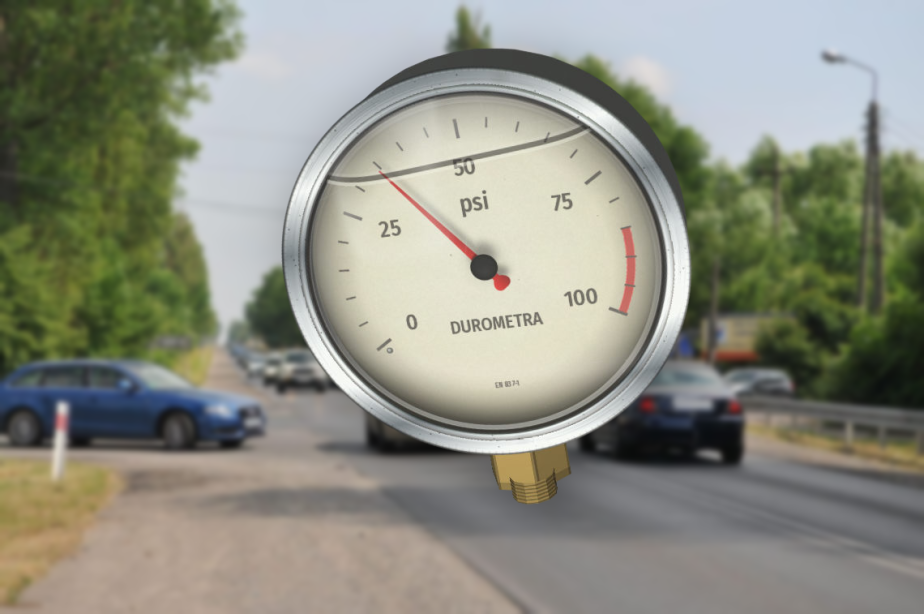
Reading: psi 35
